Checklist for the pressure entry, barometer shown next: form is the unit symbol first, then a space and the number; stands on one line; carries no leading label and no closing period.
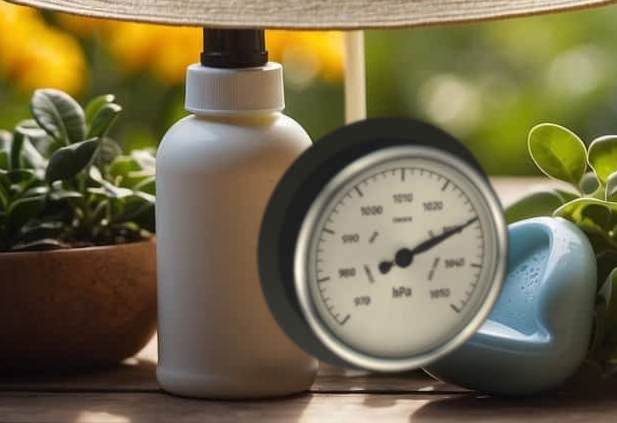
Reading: hPa 1030
